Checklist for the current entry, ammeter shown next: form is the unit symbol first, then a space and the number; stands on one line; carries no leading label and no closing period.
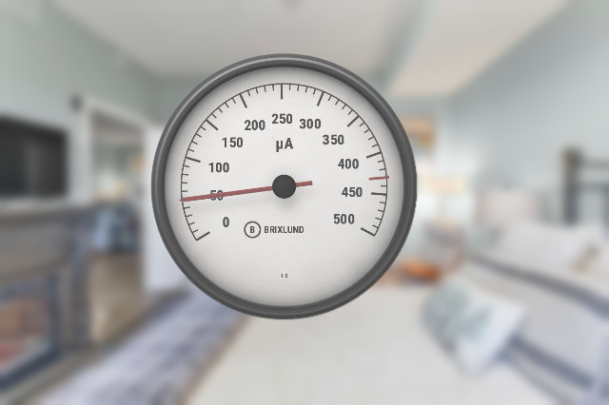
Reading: µA 50
